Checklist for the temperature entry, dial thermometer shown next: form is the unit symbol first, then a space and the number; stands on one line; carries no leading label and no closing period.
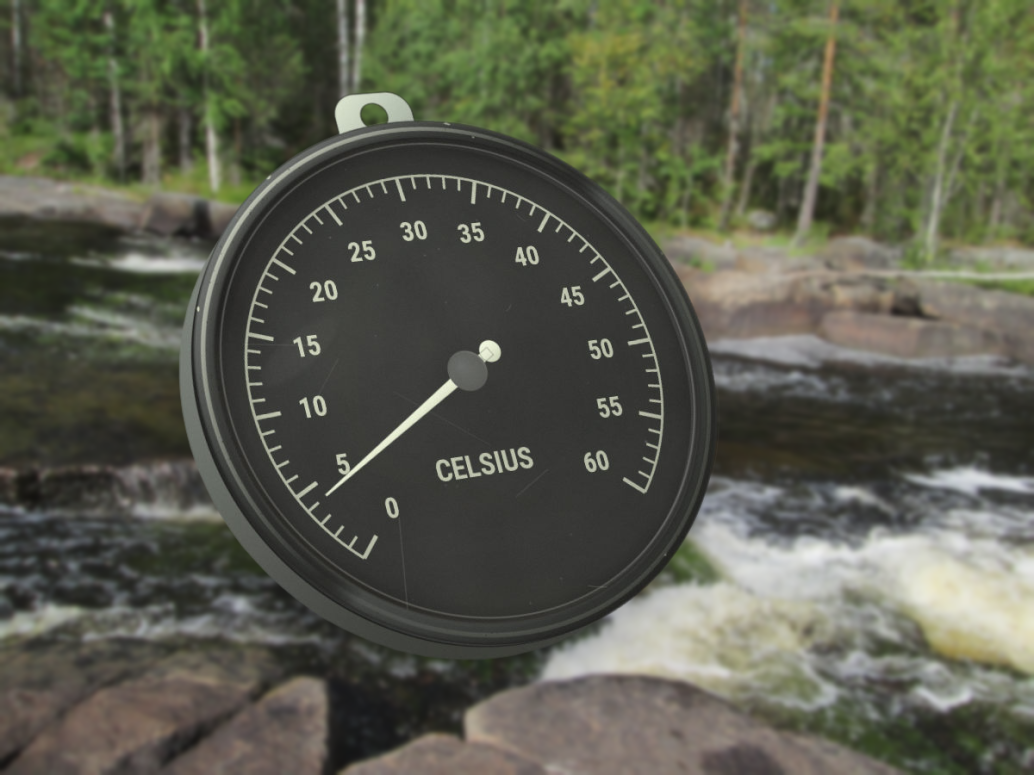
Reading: °C 4
